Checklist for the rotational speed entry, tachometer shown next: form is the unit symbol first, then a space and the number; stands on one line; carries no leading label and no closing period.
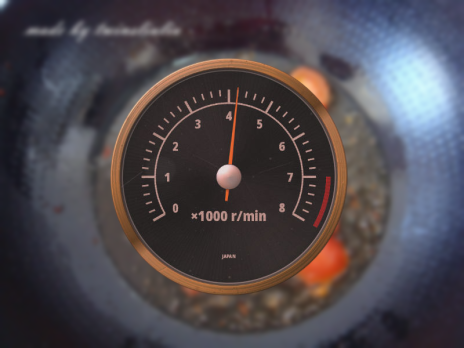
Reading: rpm 4200
